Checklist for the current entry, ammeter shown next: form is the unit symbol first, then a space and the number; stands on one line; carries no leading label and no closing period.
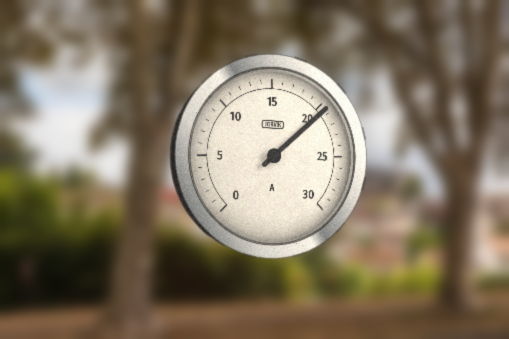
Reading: A 20.5
